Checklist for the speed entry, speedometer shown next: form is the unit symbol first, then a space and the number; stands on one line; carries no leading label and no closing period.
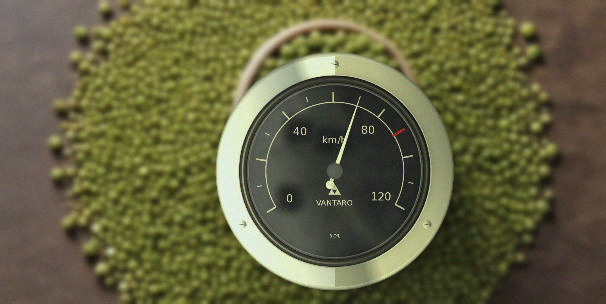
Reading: km/h 70
